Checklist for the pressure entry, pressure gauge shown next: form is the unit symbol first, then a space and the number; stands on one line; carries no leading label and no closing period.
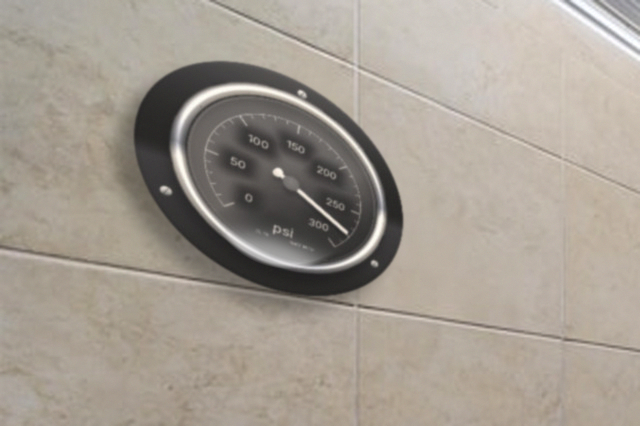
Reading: psi 280
